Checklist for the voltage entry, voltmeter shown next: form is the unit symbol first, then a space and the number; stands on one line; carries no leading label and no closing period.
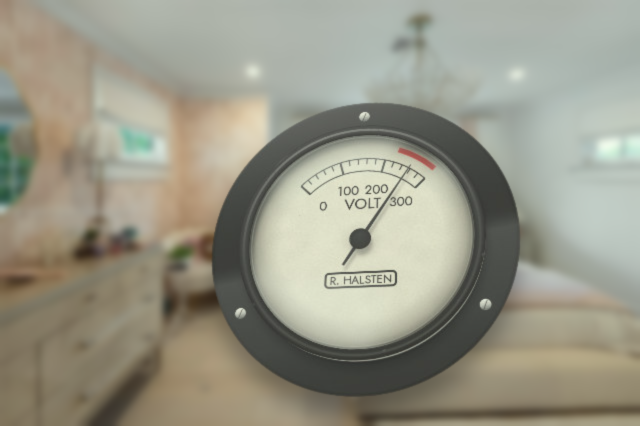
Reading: V 260
